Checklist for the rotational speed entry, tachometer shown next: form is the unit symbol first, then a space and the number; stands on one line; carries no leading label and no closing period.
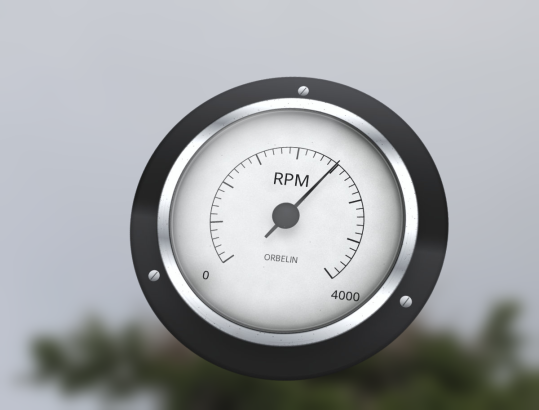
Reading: rpm 2500
